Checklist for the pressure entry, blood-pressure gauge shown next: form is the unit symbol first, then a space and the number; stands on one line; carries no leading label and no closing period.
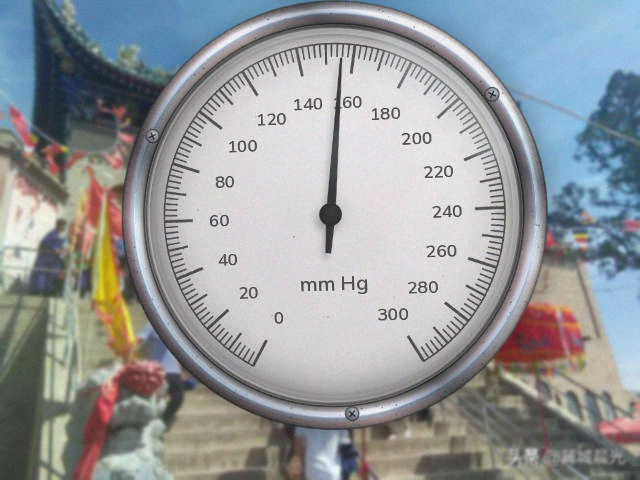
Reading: mmHg 156
